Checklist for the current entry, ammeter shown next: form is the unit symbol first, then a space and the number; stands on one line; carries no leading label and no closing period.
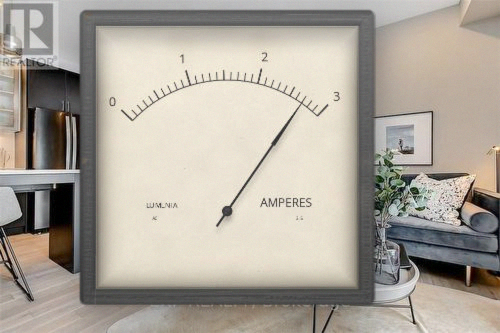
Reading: A 2.7
